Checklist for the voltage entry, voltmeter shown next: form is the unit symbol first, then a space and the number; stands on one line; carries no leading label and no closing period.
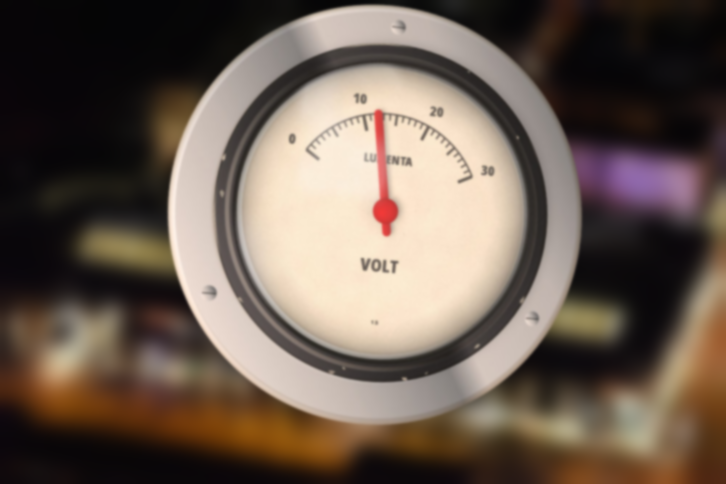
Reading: V 12
